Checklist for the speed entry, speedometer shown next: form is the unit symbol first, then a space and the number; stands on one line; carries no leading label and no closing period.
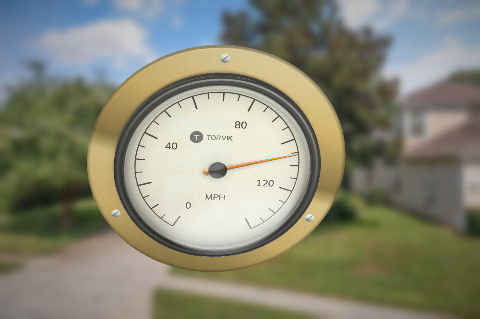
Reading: mph 105
